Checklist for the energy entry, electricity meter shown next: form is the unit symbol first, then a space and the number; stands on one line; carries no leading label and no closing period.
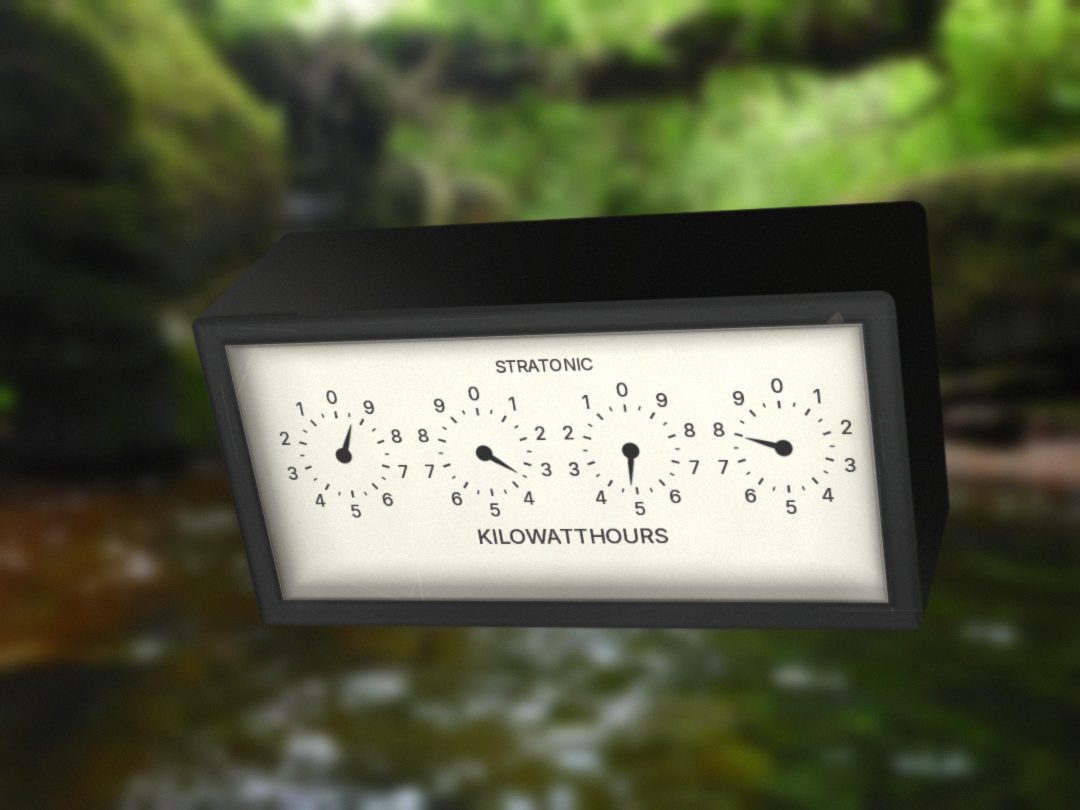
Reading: kWh 9348
